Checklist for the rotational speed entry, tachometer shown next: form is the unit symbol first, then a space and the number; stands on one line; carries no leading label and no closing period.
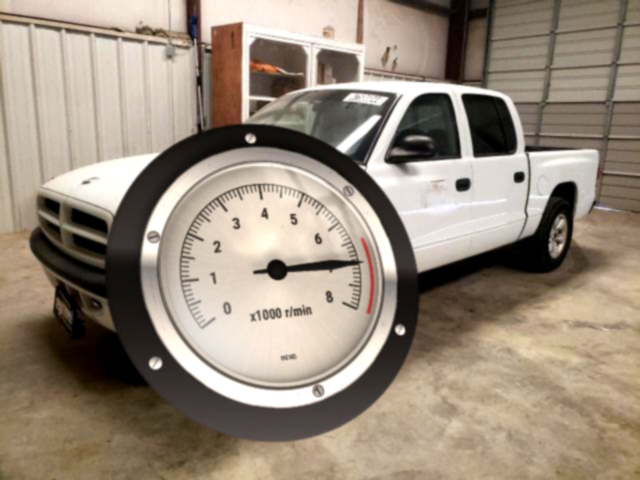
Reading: rpm 7000
